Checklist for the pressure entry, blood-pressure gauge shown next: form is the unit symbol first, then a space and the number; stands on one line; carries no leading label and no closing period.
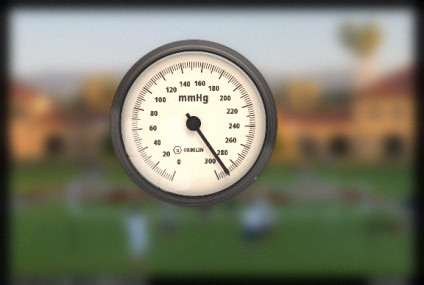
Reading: mmHg 290
